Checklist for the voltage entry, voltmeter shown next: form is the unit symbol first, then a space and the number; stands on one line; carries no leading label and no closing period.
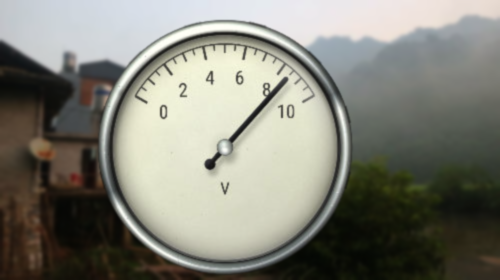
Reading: V 8.5
